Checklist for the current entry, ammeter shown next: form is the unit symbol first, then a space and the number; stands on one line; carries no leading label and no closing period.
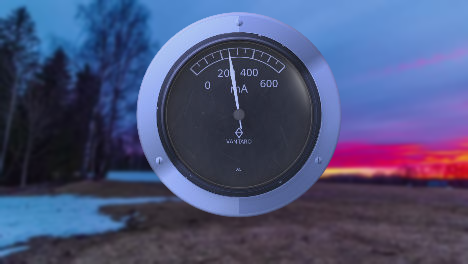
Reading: mA 250
